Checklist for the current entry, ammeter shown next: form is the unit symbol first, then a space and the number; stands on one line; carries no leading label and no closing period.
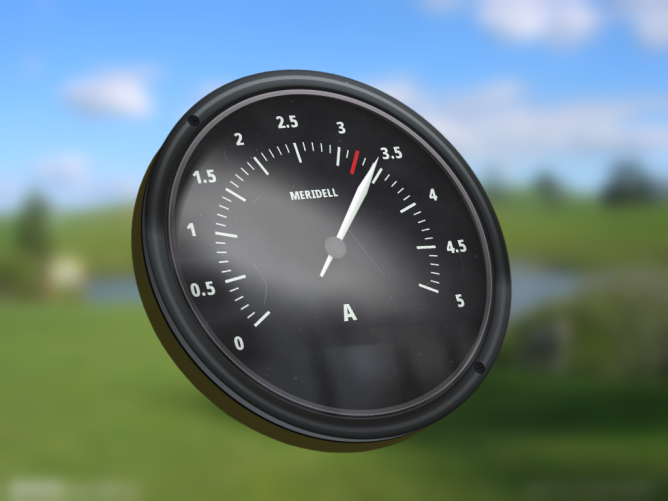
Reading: A 3.4
